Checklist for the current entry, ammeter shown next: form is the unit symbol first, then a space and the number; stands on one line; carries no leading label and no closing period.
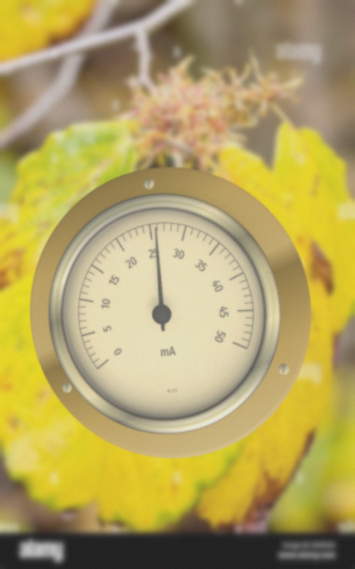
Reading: mA 26
